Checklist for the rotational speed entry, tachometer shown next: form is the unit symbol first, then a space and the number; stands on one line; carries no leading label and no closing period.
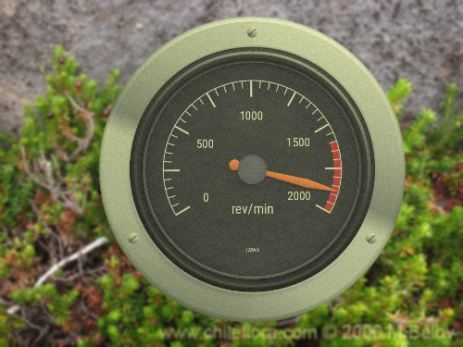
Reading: rpm 1875
